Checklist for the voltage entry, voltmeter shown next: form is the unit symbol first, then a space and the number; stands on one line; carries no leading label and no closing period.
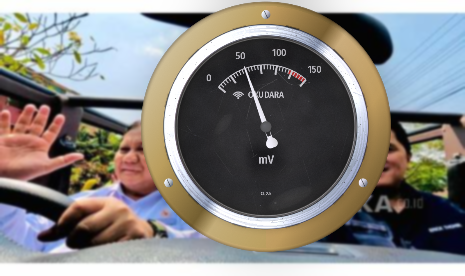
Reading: mV 50
